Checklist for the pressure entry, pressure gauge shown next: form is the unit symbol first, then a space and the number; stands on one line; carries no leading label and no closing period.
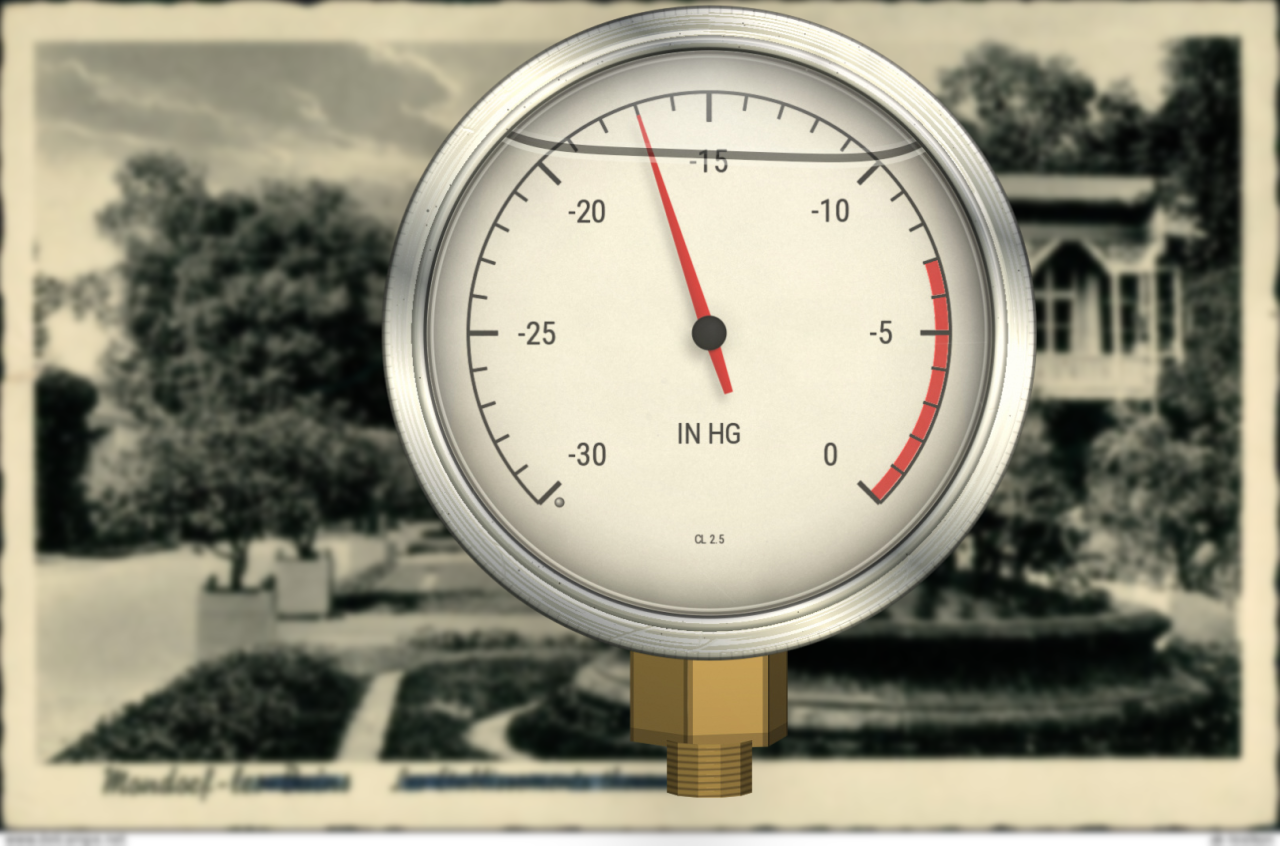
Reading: inHg -17
